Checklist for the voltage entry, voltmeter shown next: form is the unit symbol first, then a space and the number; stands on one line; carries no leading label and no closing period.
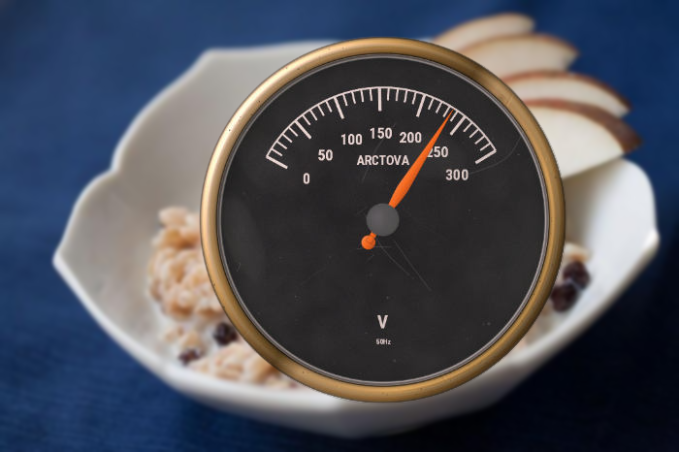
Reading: V 235
